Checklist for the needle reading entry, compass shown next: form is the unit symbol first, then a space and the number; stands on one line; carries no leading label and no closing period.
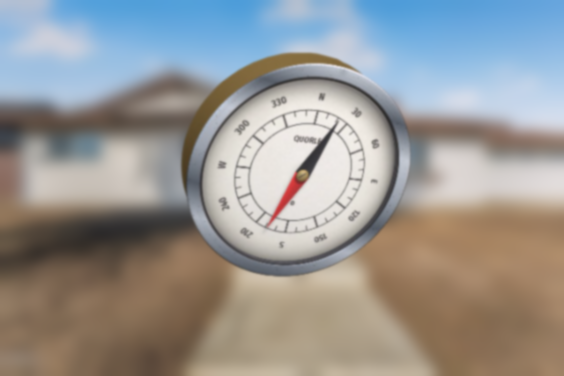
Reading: ° 200
